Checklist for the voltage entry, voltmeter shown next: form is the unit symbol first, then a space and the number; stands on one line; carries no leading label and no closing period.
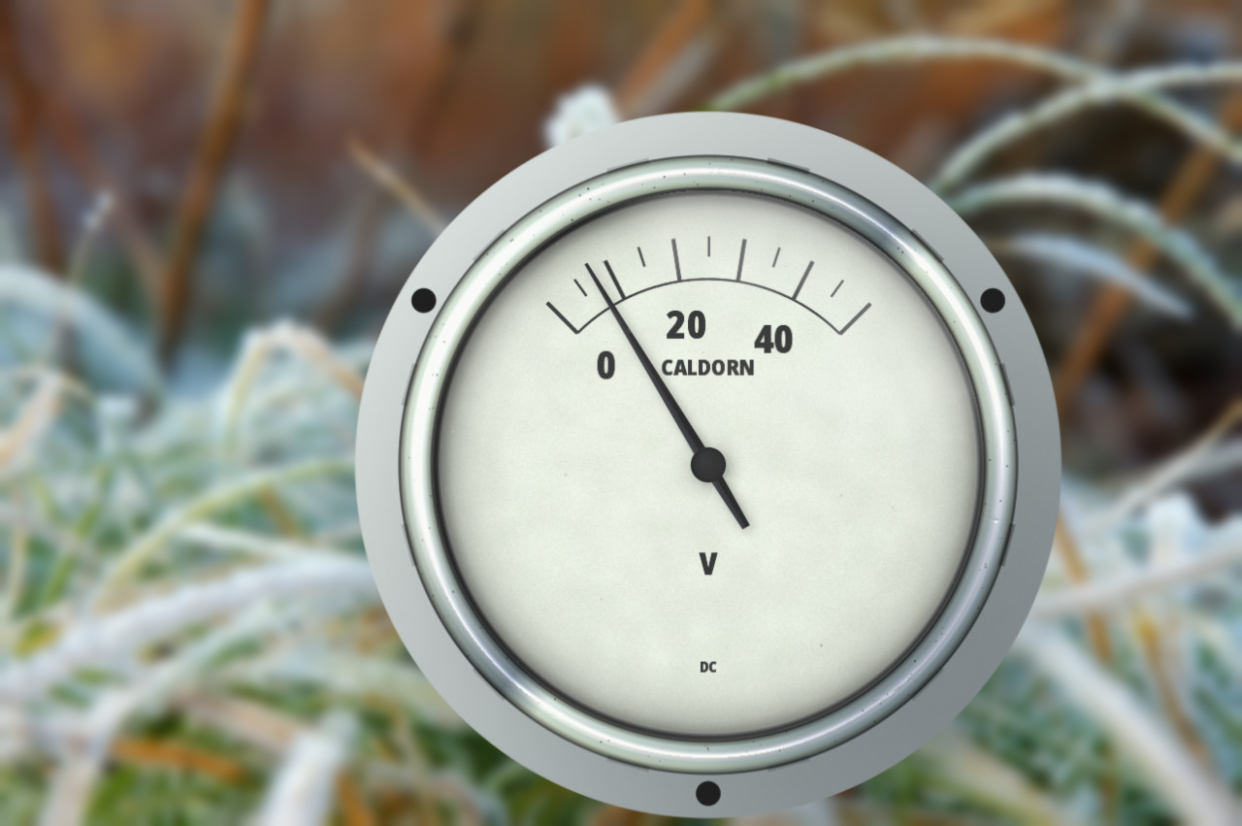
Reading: V 7.5
